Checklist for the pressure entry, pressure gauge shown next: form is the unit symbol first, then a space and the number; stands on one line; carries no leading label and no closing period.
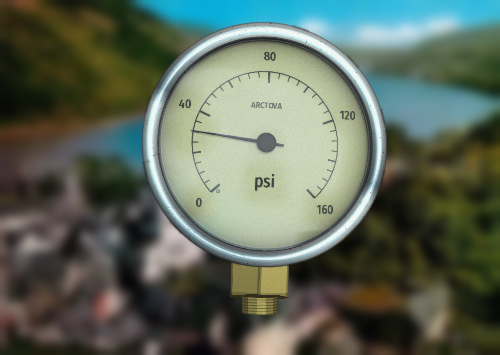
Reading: psi 30
